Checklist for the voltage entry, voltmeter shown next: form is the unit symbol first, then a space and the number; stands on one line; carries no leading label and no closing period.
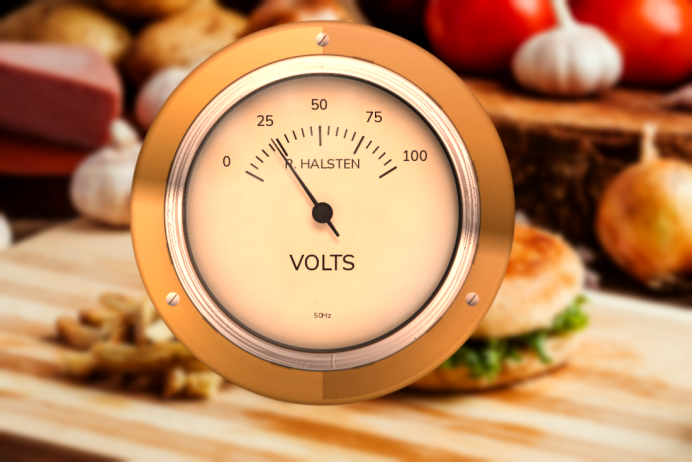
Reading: V 22.5
